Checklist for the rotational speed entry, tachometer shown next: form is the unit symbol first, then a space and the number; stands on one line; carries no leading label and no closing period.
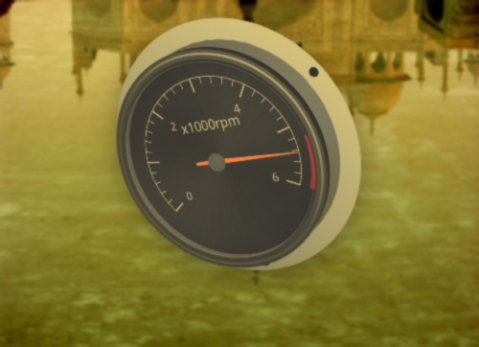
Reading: rpm 5400
